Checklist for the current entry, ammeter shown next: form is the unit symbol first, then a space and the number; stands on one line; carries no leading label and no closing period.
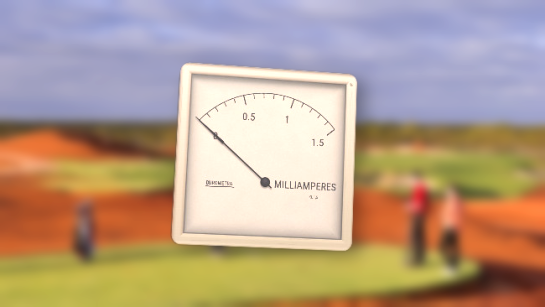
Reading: mA 0
